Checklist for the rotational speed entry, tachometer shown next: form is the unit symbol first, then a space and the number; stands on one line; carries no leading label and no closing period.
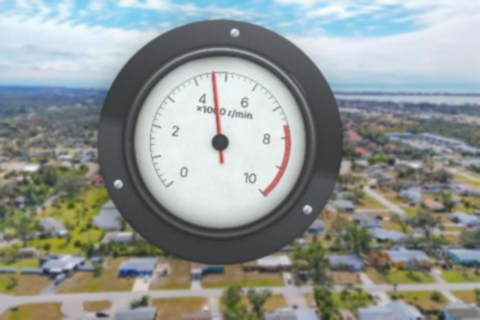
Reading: rpm 4600
